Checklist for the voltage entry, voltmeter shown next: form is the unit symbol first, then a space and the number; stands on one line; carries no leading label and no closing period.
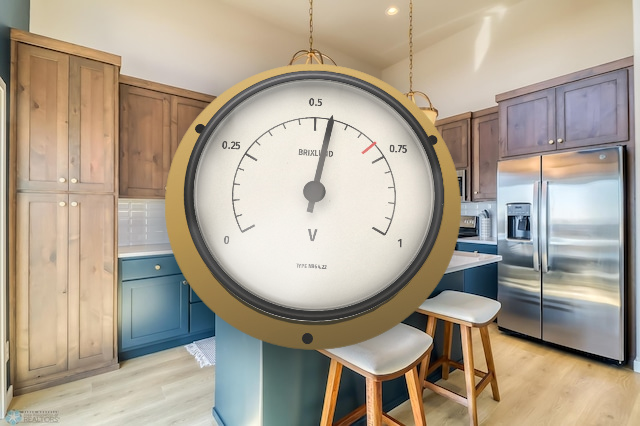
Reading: V 0.55
